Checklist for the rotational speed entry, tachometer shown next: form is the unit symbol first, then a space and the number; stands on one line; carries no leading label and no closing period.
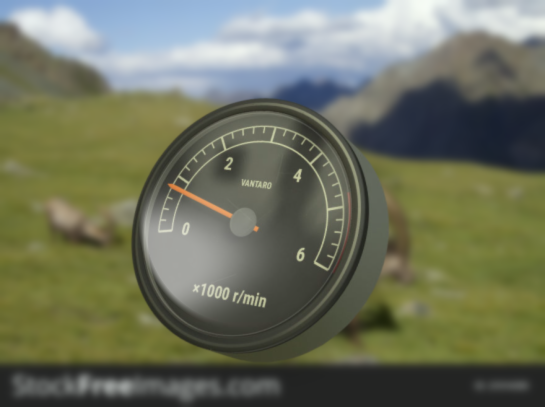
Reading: rpm 800
